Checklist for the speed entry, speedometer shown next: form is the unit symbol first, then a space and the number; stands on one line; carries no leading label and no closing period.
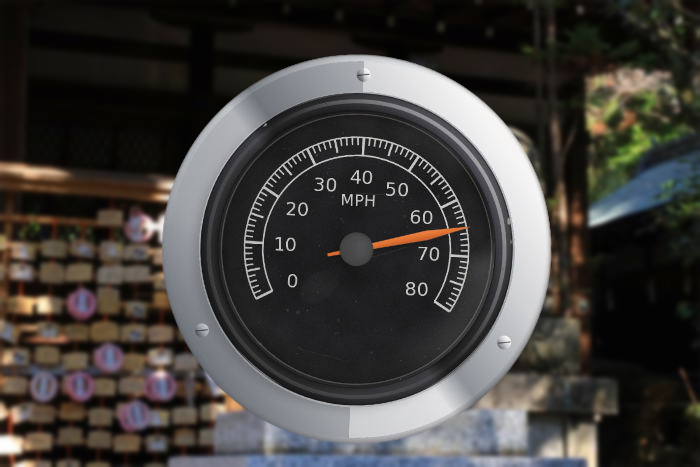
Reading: mph 65
